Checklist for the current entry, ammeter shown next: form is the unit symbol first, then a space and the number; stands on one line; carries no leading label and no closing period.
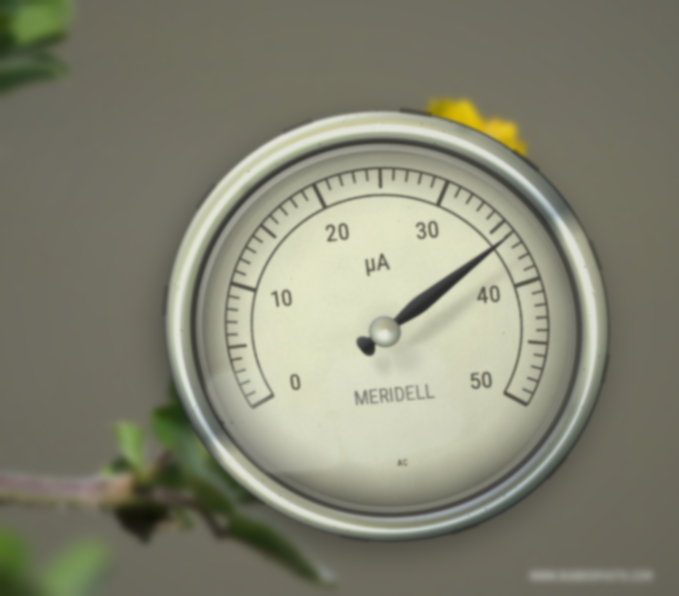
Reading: µA 36
